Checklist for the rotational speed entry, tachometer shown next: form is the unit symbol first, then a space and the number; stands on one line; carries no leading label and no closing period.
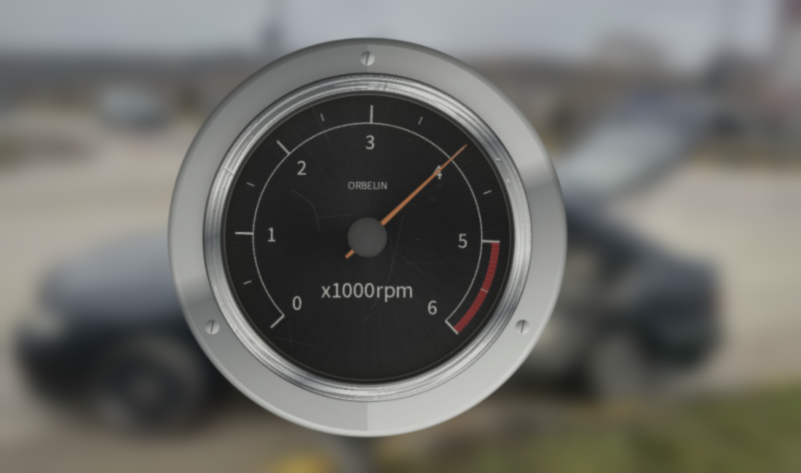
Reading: rpm 4000
